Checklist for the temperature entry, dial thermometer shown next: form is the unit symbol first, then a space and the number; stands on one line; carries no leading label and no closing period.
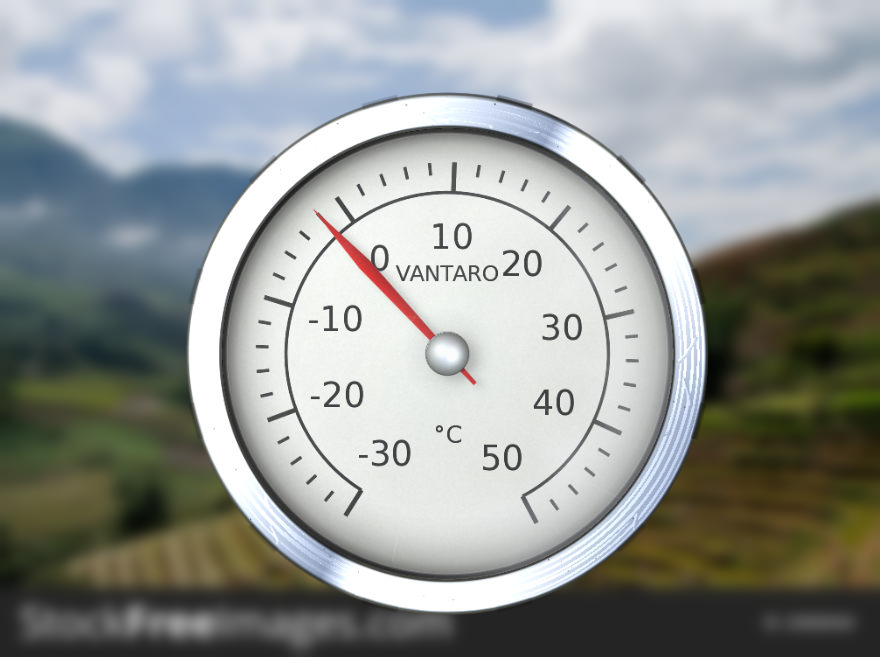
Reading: °C -2
